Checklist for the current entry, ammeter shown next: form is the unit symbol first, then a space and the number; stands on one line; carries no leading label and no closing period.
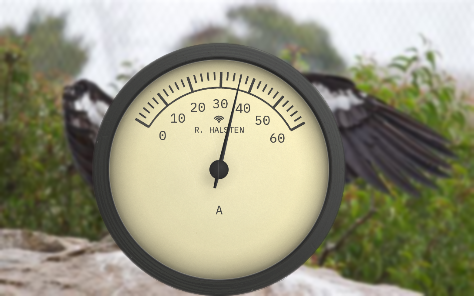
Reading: A 36
